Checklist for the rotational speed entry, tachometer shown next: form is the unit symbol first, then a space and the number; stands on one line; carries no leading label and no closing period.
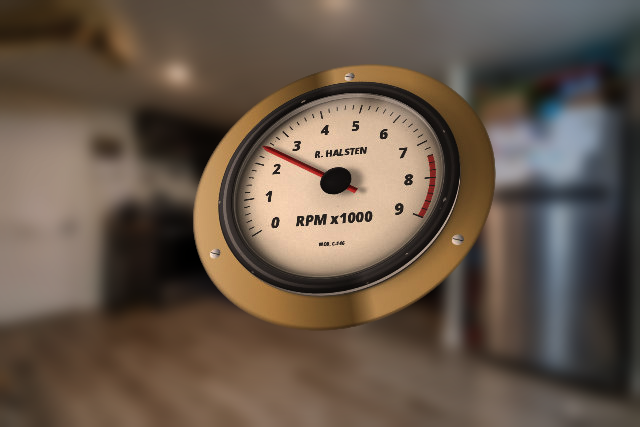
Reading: rpm 2400
